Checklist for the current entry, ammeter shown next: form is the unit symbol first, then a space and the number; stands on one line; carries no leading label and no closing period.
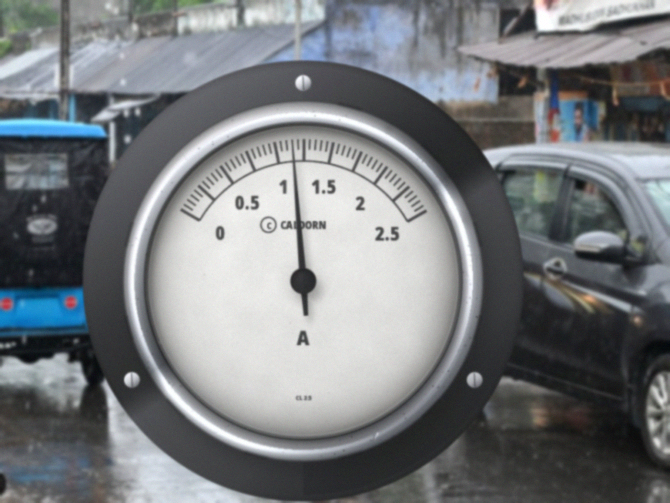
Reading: A 1.15
